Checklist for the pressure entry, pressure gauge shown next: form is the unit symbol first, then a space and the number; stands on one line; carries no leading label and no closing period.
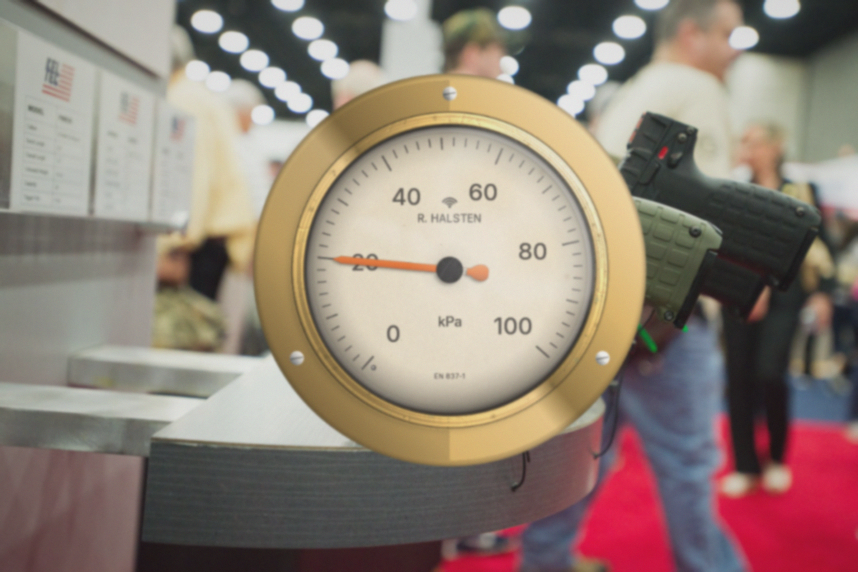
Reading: kPa 20
